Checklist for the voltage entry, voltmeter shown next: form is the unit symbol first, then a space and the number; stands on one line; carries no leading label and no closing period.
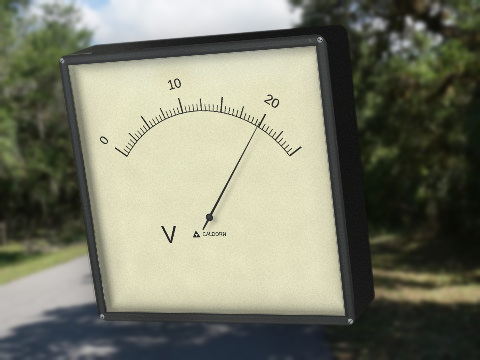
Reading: V 20
